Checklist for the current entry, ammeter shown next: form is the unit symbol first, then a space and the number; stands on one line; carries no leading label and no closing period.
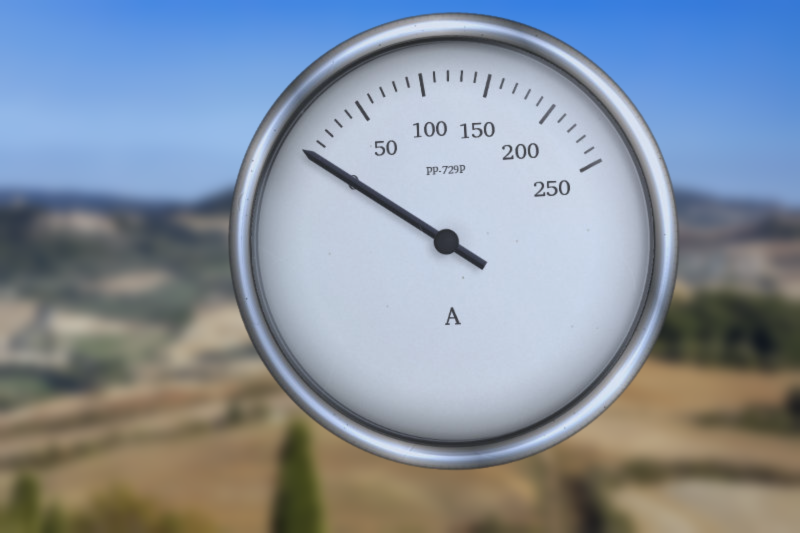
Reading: A 0
